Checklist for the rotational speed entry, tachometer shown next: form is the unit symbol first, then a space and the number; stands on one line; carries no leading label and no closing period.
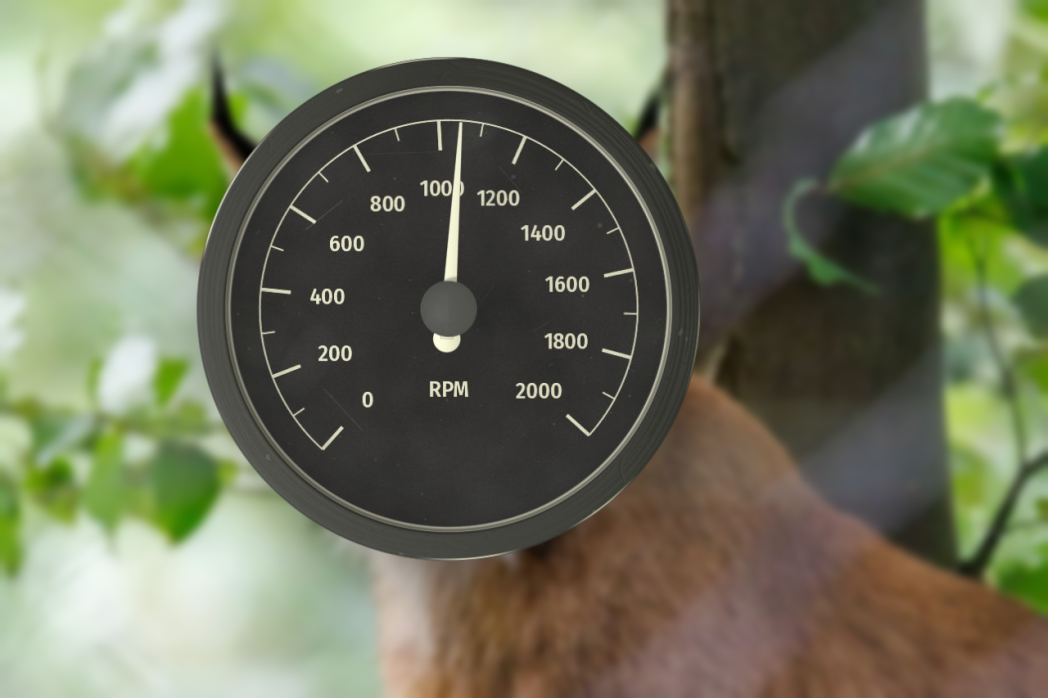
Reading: rpm 1050
